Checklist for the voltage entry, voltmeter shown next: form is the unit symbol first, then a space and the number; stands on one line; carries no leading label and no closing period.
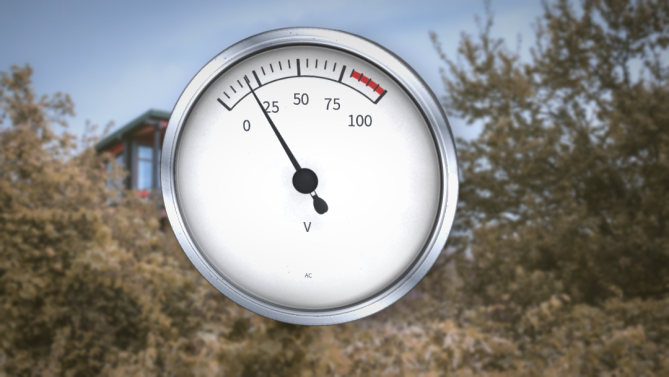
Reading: V 20
